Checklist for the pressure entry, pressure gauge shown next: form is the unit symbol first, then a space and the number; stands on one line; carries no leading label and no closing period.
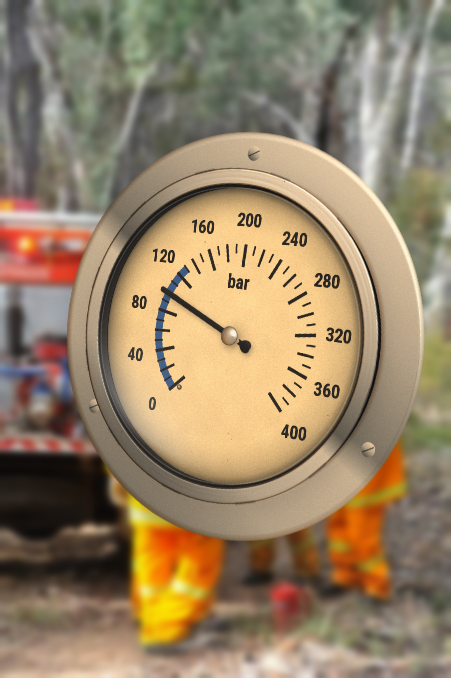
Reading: bar 100
